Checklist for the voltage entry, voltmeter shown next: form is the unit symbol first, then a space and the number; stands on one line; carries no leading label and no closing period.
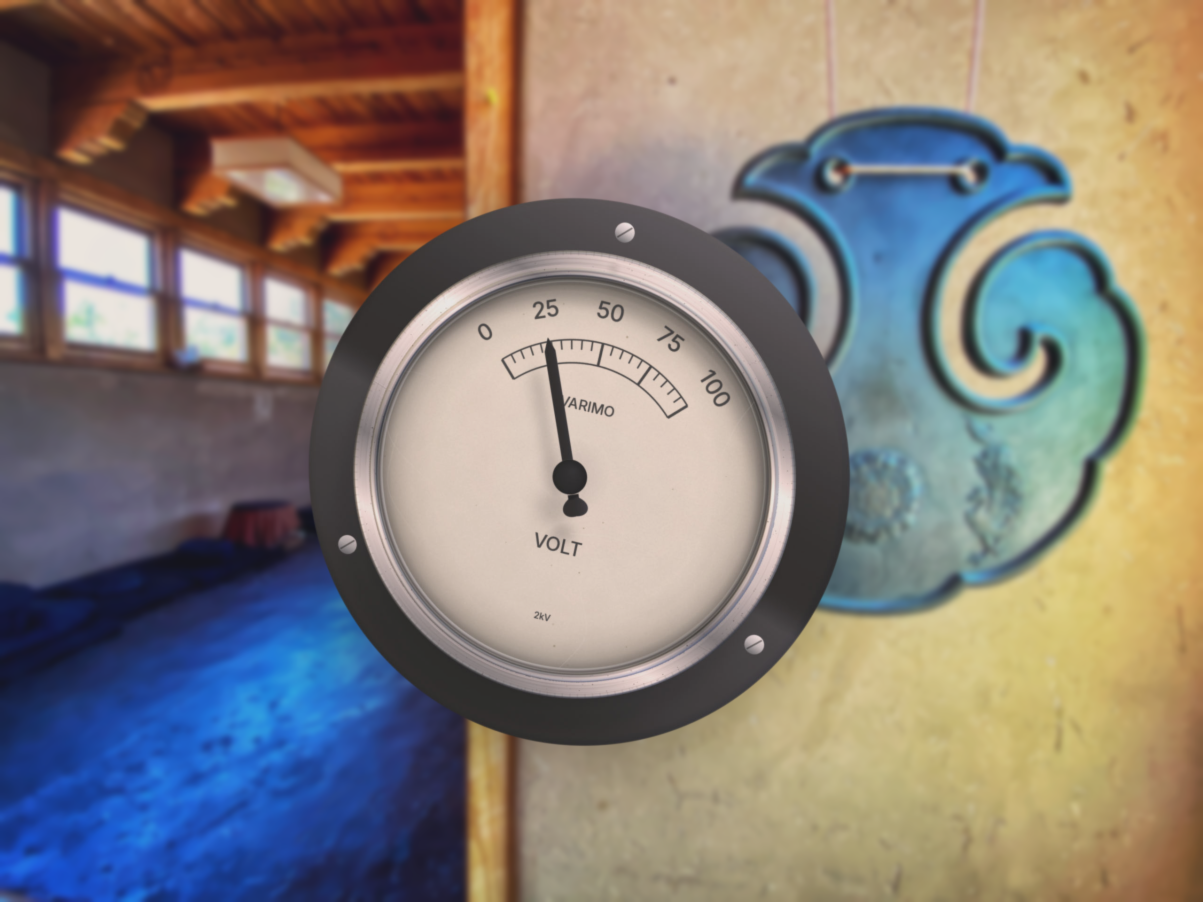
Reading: V 25
